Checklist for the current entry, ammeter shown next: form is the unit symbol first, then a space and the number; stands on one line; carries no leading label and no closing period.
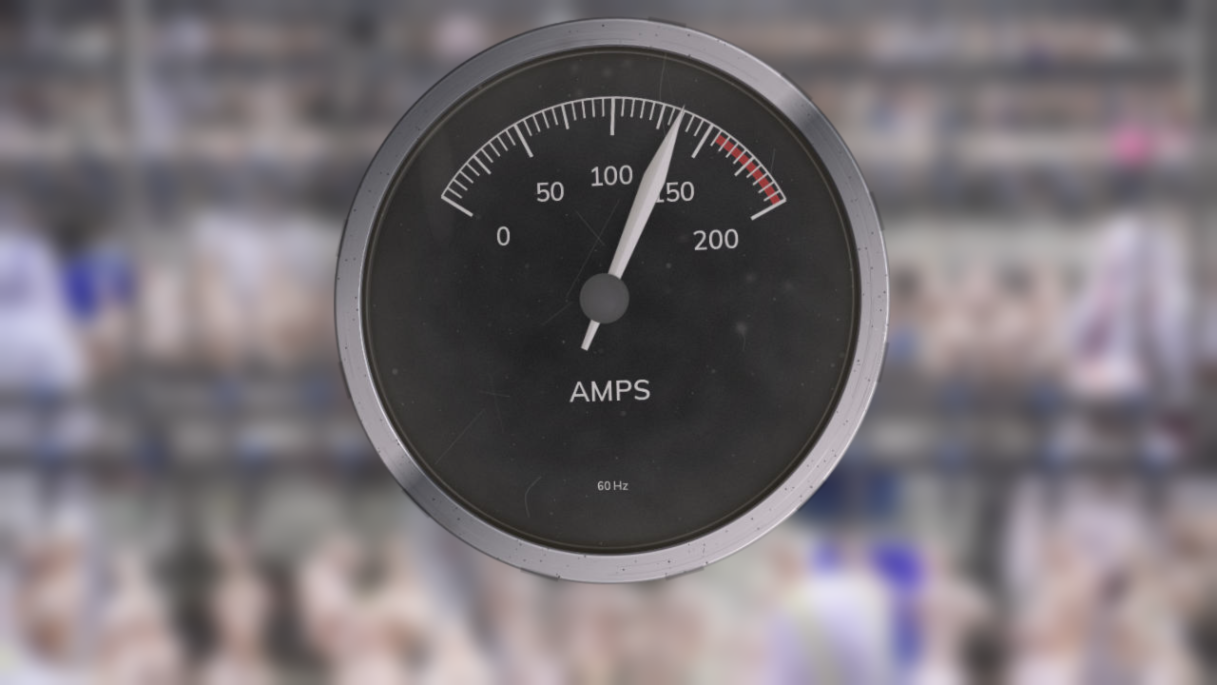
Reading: A 135
